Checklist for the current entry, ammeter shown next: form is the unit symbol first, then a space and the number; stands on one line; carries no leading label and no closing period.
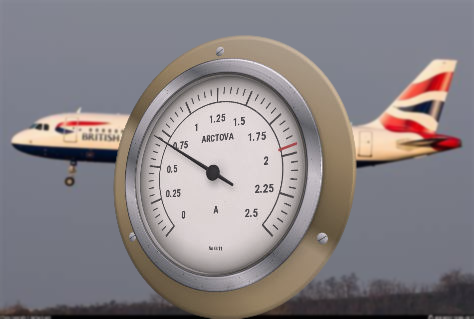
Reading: A 0.7
